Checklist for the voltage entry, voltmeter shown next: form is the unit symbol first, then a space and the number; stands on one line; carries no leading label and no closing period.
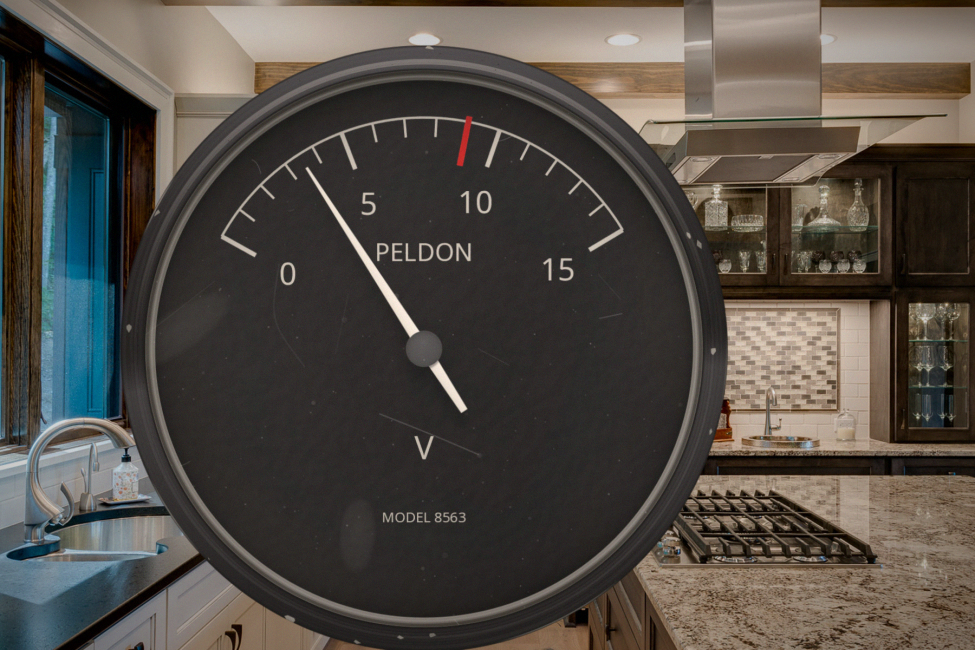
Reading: V 3.5
